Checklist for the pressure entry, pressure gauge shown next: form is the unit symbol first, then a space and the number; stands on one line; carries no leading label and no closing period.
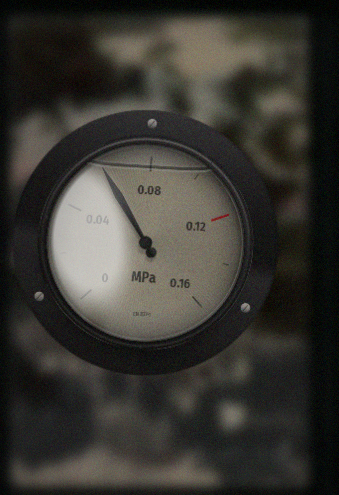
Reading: MPa 0.06
